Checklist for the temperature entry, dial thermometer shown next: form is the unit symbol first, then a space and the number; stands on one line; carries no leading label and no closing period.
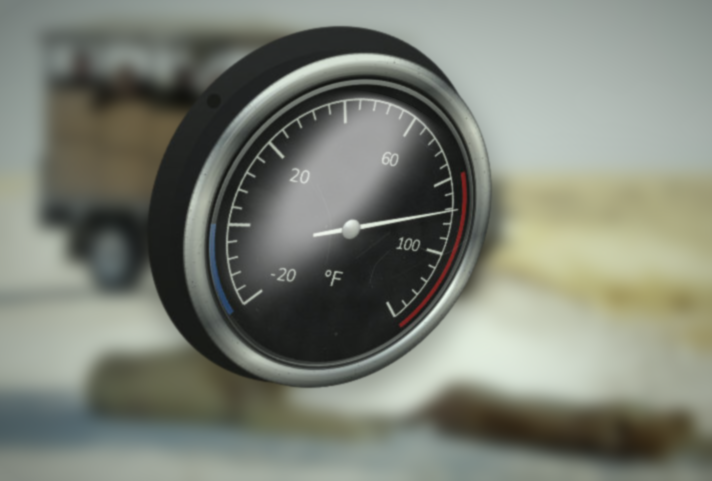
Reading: °F 88
